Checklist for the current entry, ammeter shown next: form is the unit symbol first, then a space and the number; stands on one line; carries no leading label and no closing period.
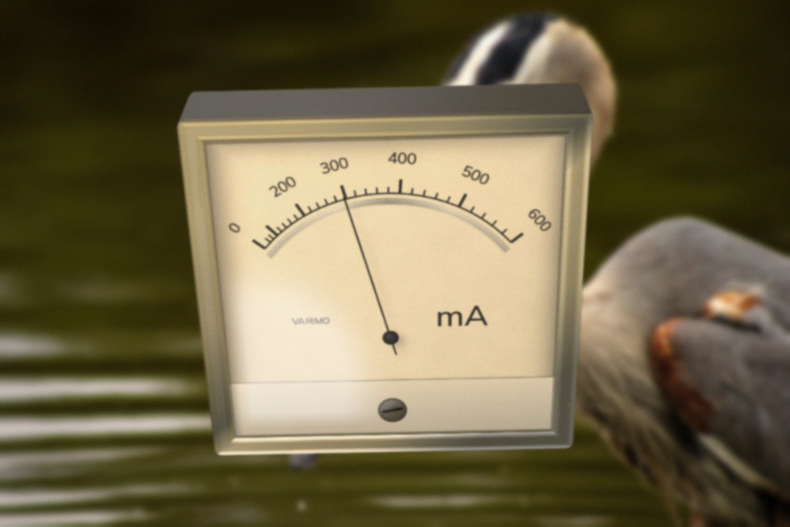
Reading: mA 300
